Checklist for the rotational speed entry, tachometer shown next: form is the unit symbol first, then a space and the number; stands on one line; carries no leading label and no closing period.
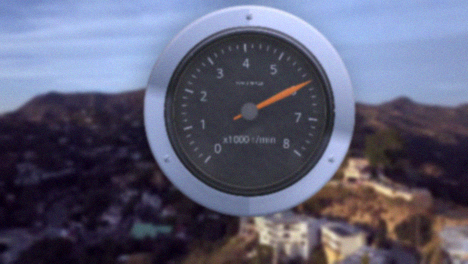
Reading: rpm 6000
